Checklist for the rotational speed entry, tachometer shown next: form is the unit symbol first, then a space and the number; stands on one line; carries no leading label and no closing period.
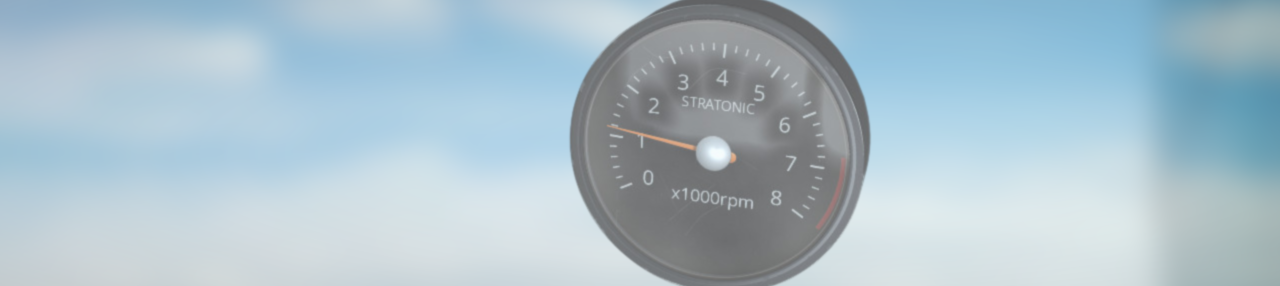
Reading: rpm 1200
